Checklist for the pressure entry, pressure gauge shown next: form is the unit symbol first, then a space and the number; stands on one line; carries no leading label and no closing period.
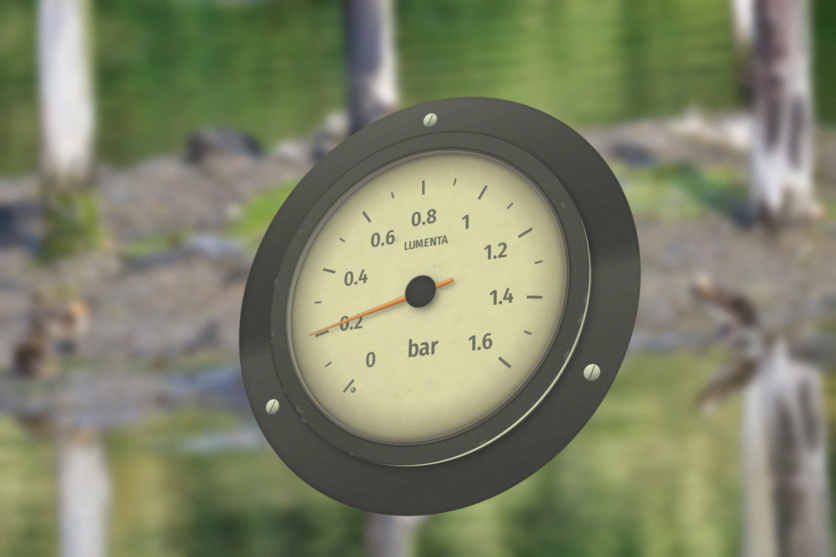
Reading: bar 0.2
